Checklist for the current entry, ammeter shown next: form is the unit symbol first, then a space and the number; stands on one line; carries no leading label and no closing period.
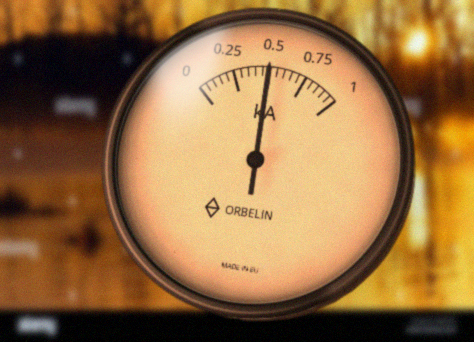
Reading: kA 0.5
